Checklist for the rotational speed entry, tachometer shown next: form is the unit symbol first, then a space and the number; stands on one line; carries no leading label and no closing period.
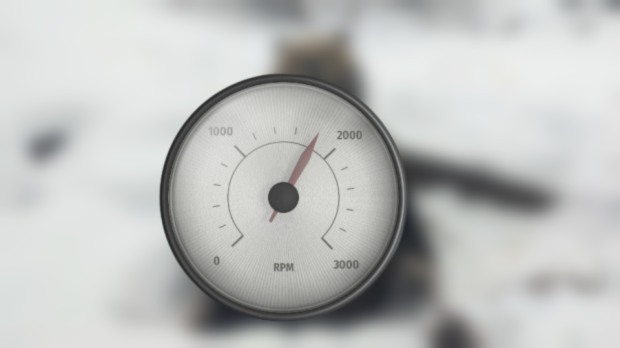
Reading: rpm 1800
